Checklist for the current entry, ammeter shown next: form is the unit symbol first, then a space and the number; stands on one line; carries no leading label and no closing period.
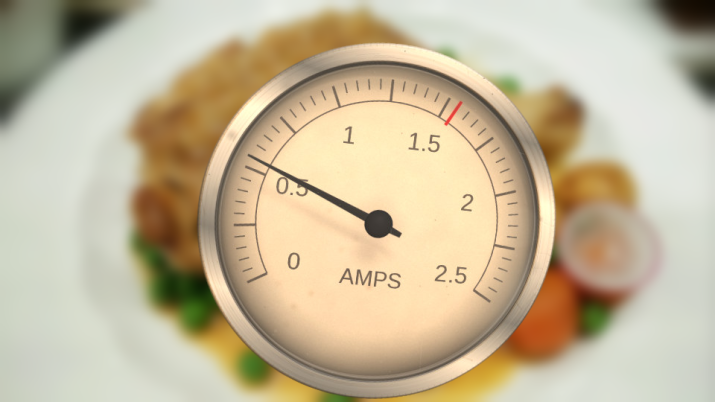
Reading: A 0.55
